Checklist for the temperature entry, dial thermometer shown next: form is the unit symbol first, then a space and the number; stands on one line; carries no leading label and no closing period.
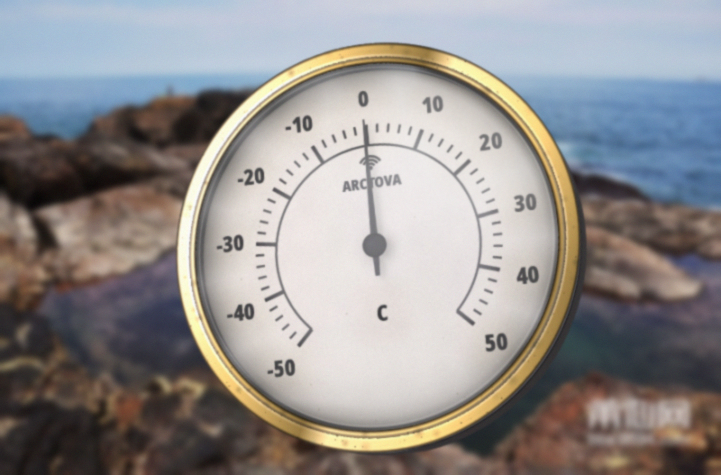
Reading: °C 0
